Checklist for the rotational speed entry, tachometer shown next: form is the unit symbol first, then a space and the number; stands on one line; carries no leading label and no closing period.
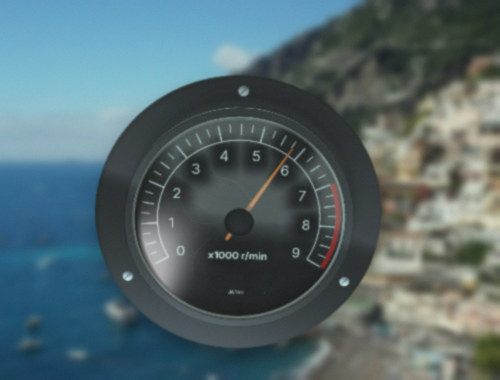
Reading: rpm 5750
